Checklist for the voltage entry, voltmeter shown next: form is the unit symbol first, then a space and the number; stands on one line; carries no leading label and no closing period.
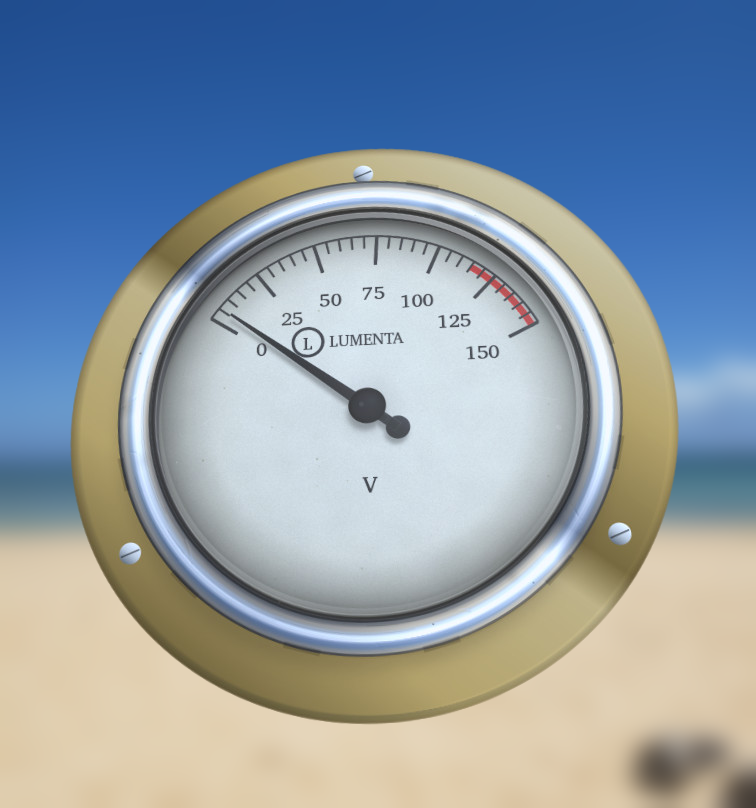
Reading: V 5
